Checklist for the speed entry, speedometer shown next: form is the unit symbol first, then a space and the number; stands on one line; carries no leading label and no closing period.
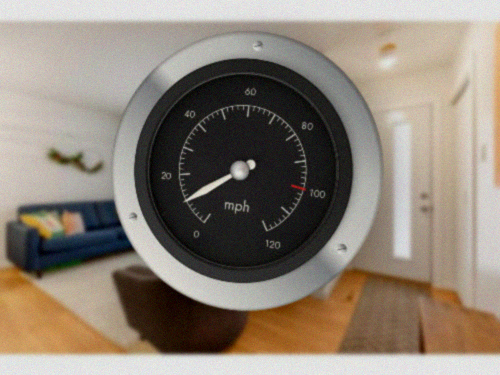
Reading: mph 10
